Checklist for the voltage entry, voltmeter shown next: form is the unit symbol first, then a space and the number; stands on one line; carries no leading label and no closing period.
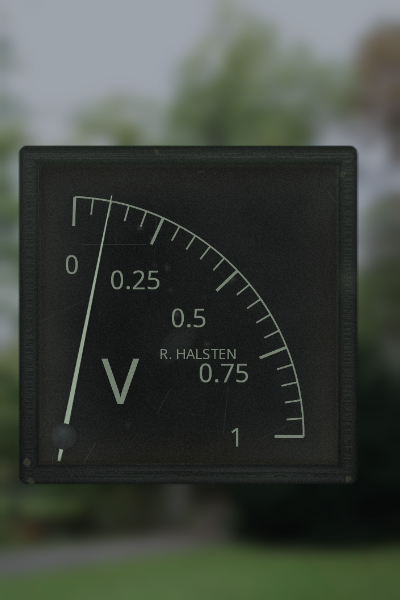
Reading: V 0.1
